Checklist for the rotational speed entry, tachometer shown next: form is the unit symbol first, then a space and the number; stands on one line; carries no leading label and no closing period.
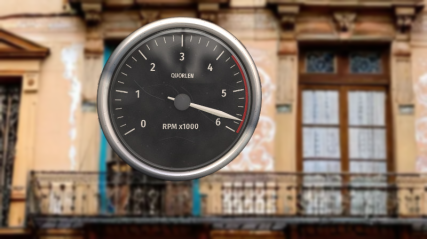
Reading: rpm 5700
